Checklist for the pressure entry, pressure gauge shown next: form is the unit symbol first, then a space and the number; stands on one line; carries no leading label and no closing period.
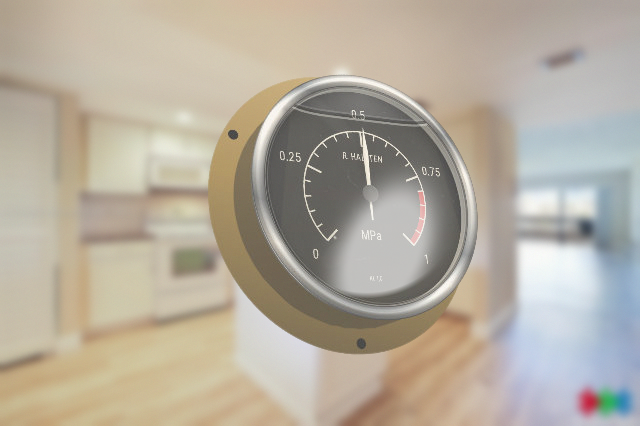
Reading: MPa 0.5
